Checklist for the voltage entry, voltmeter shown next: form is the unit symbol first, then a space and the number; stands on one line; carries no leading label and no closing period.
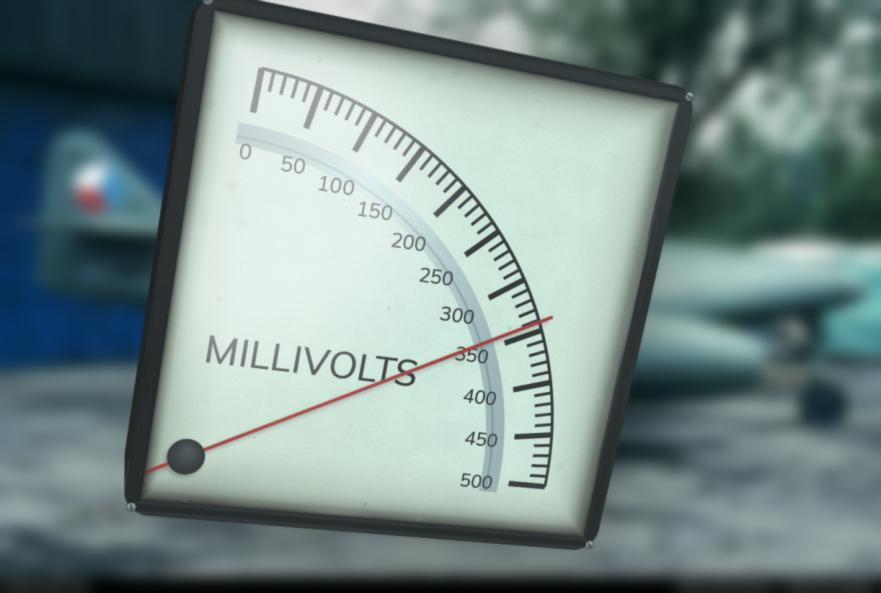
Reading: mV 340
